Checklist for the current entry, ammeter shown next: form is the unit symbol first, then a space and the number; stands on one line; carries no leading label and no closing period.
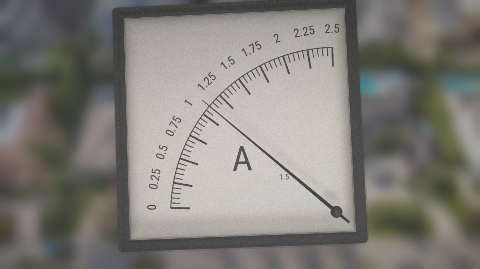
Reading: A 1.1
